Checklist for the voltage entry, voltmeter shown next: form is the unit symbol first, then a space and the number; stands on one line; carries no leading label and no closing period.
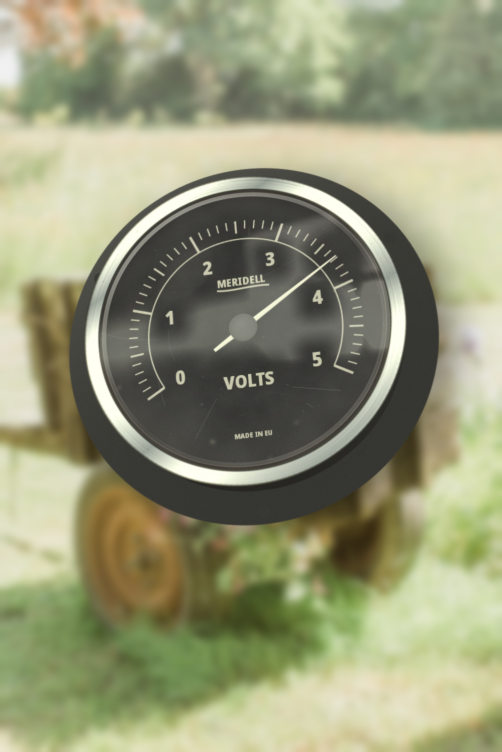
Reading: V 3.7
